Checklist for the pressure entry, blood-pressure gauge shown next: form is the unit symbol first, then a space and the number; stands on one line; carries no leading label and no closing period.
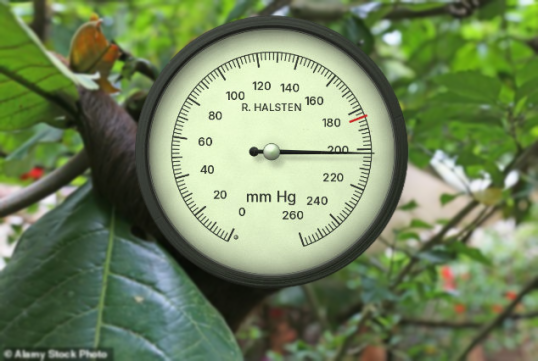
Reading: mmHg 202
